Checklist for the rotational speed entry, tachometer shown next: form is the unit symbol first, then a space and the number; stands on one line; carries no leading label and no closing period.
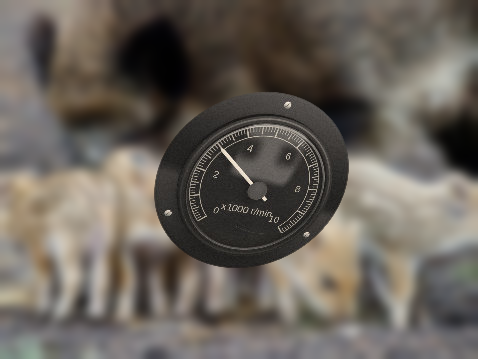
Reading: rpm 3000
